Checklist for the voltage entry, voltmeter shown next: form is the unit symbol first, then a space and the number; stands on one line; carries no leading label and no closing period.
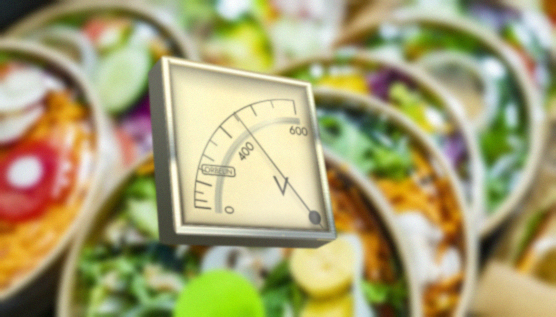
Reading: V 450
